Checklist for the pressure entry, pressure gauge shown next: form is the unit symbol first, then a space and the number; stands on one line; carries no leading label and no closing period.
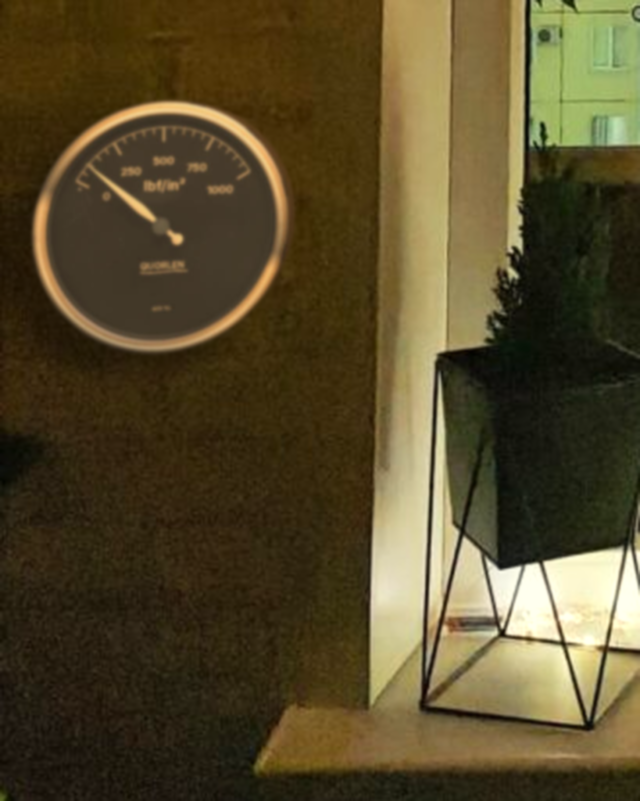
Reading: psi 100
